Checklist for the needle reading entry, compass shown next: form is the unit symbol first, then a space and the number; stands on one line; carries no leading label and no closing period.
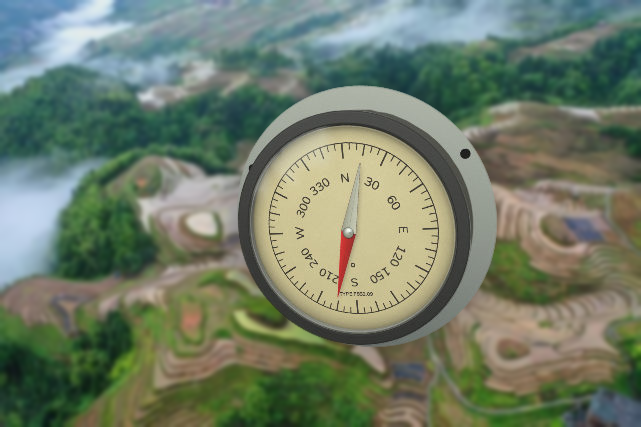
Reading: ° 195
